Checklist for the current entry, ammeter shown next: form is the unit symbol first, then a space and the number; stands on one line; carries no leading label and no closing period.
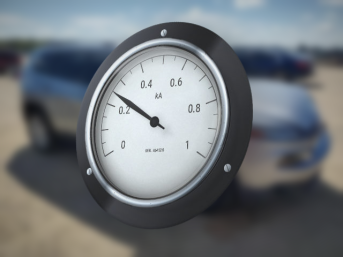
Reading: kA 0.25
